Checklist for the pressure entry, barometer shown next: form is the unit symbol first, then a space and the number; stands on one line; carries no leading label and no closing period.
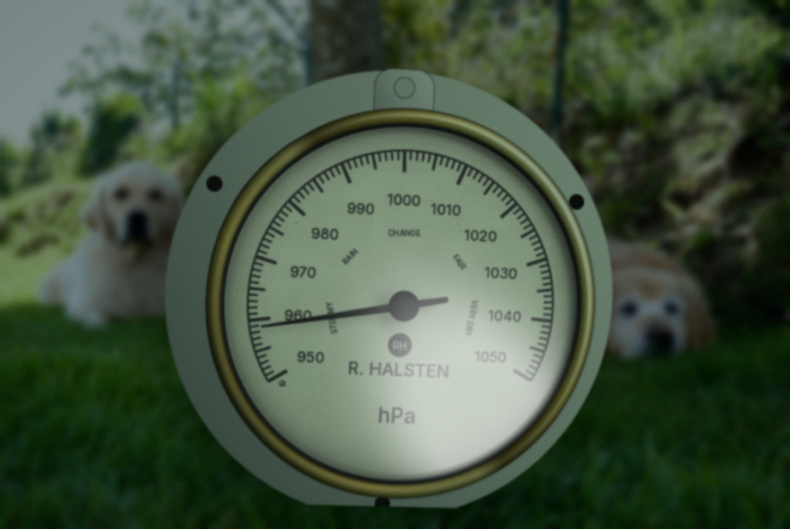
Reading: hPa 959
